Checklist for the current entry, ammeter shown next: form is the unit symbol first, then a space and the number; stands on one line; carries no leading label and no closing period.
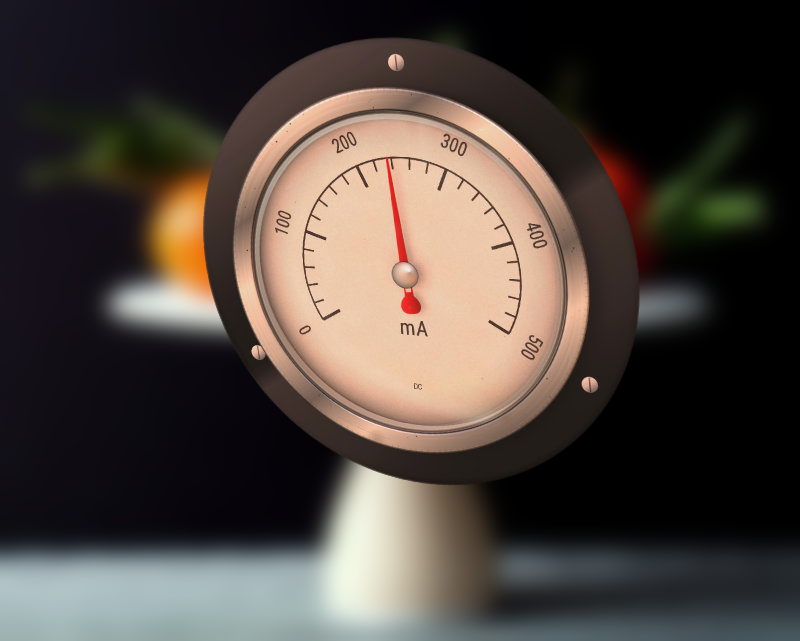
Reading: mA 240
